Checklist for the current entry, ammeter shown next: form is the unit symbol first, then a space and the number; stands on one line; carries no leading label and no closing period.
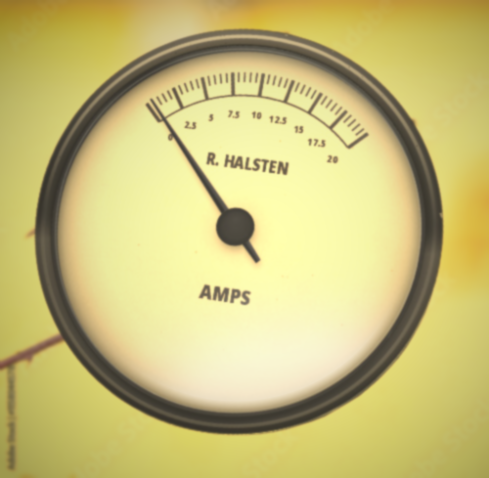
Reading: A 0.5
